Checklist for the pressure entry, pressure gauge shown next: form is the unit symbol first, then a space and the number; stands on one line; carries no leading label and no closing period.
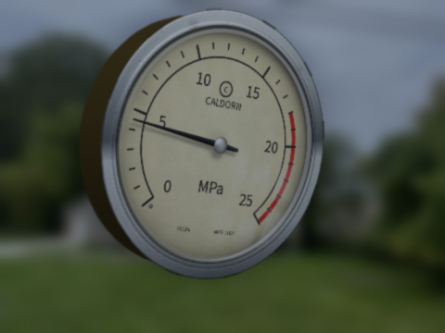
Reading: MPa 4.5
